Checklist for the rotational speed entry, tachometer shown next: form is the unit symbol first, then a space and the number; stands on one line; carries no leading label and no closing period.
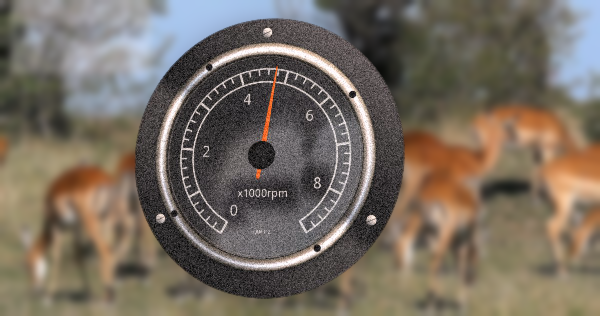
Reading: rpm 4800
